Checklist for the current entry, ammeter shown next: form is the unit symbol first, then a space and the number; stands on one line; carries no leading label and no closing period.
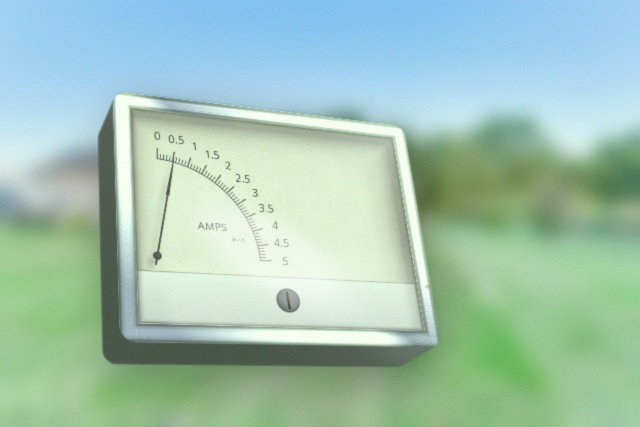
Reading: A 0.5
